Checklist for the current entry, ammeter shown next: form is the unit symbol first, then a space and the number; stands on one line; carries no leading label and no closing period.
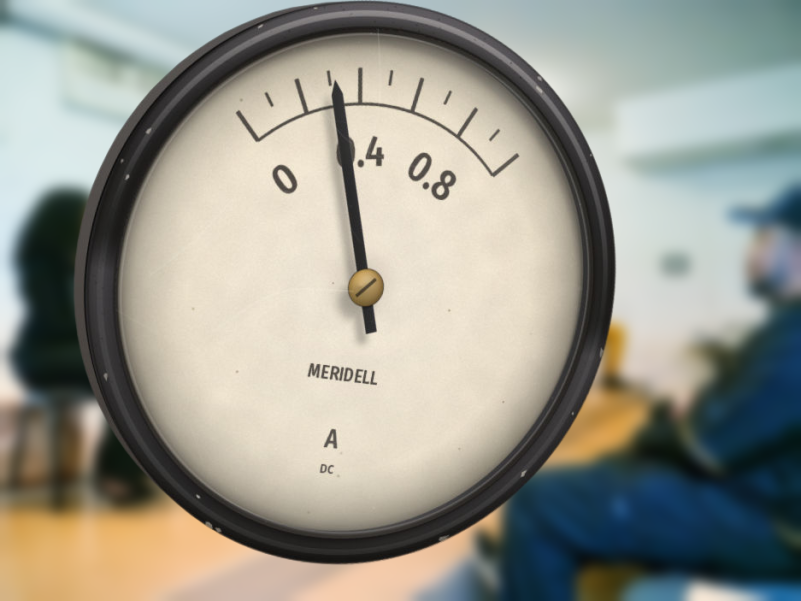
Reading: A 0.3
